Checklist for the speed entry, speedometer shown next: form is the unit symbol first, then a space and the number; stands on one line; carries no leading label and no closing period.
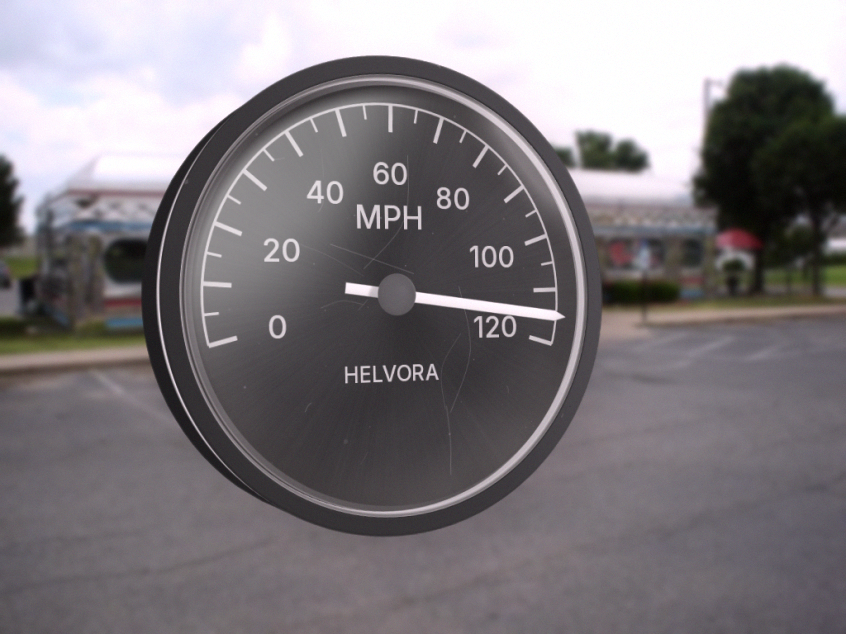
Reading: mph 115
